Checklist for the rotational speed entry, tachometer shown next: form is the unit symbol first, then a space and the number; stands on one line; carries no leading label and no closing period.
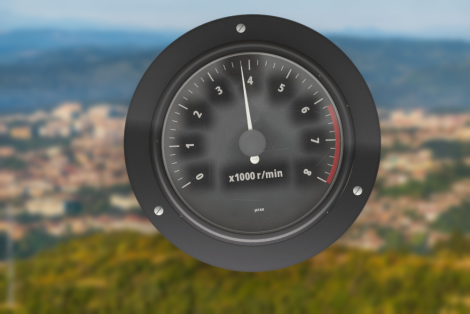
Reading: rpm 3800
